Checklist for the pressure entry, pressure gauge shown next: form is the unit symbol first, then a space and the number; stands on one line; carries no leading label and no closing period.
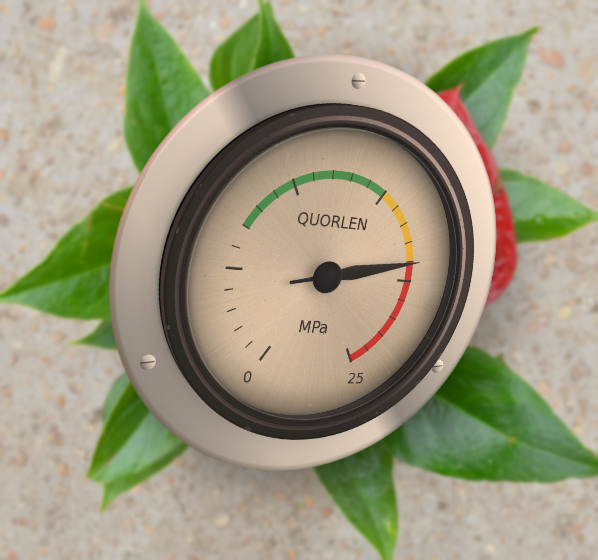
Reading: MPa 19
